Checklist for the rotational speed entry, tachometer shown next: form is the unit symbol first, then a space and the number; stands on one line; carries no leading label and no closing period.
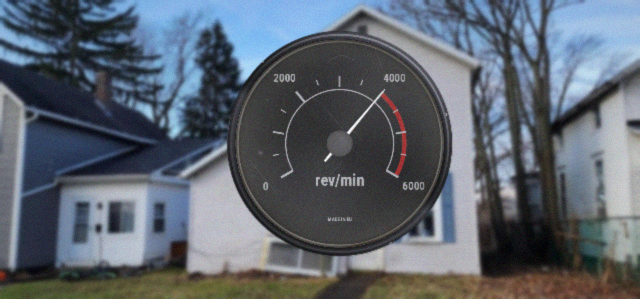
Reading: rpm 4000
